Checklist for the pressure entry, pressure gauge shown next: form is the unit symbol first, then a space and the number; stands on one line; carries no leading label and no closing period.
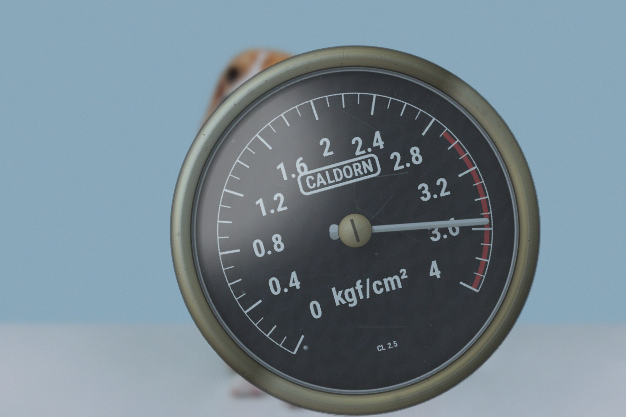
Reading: kg/cm² 3.55
